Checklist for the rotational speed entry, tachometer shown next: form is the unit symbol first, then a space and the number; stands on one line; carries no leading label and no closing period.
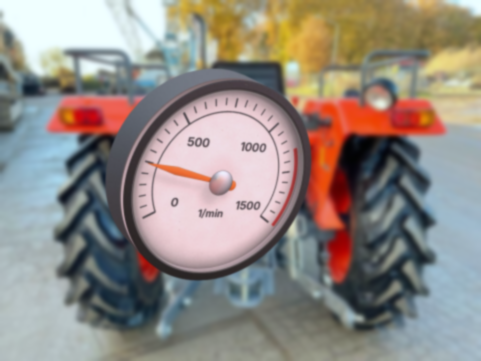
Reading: rpm 250
